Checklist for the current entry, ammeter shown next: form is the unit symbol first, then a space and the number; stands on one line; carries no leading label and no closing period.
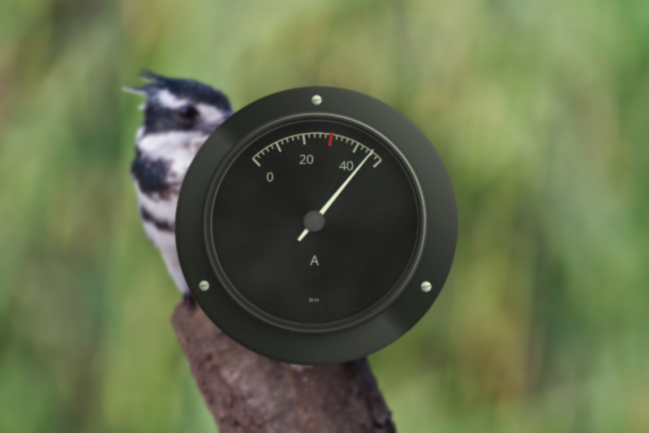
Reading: A 46
